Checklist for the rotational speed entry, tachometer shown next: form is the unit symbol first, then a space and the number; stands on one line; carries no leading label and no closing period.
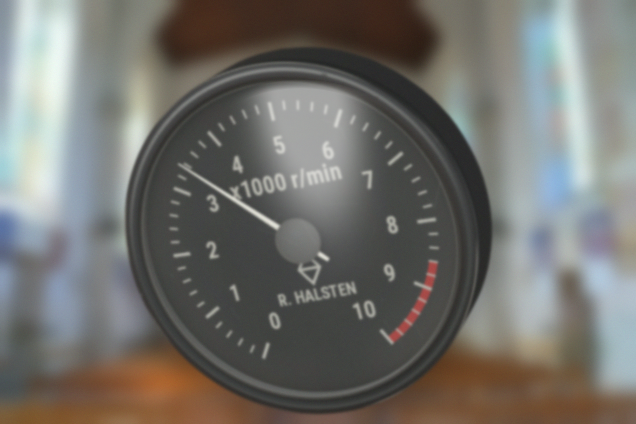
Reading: rpm 3400
